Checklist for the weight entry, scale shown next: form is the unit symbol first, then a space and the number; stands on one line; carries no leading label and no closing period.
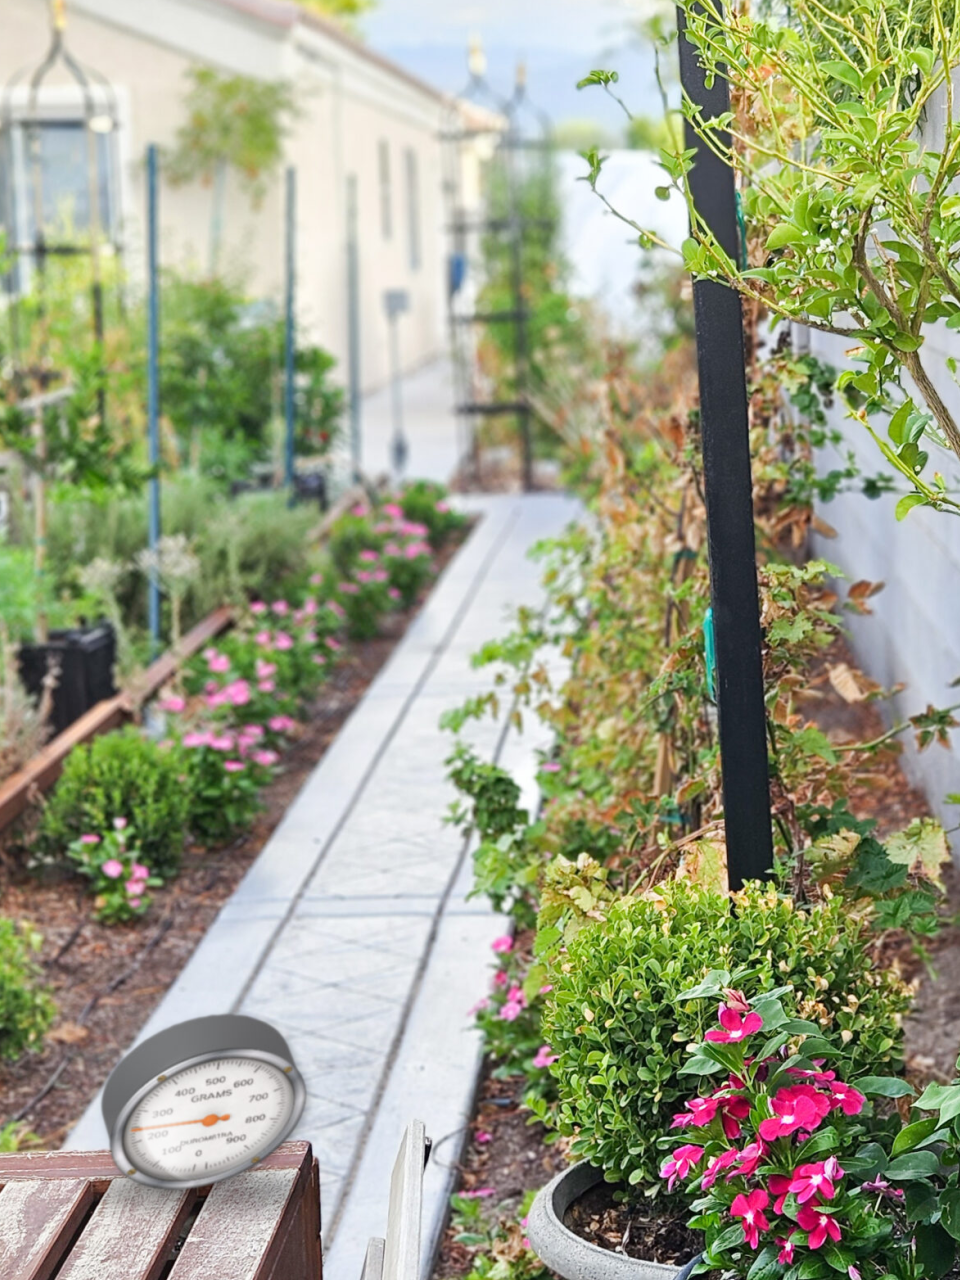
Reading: g 250
